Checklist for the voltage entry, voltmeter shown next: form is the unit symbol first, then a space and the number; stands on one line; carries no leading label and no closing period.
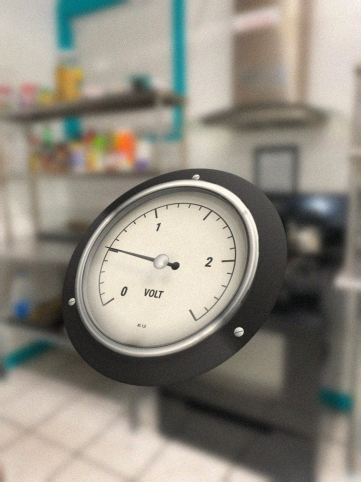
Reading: V 0.5
